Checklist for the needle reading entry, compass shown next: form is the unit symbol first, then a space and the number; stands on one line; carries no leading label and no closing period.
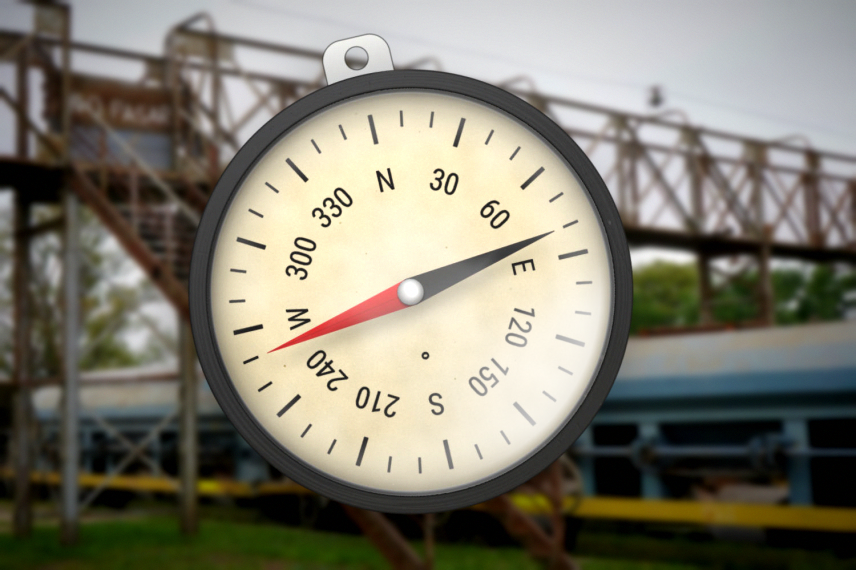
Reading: ° 260
